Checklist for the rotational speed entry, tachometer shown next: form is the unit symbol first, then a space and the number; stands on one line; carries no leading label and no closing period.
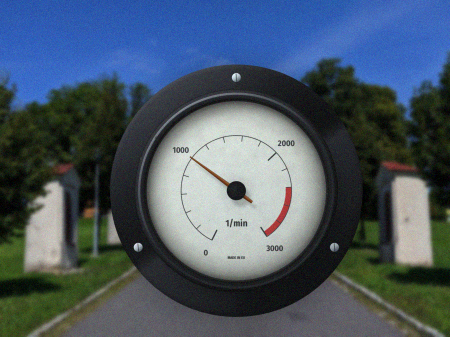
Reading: rpm 1000
